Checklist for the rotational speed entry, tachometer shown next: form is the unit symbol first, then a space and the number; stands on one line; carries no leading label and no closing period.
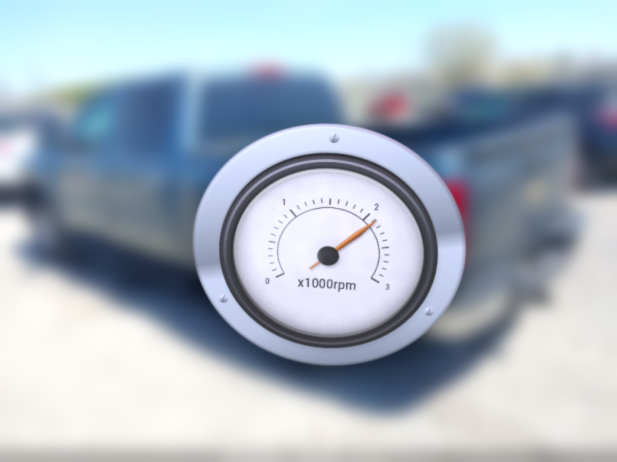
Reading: rpm 2100
